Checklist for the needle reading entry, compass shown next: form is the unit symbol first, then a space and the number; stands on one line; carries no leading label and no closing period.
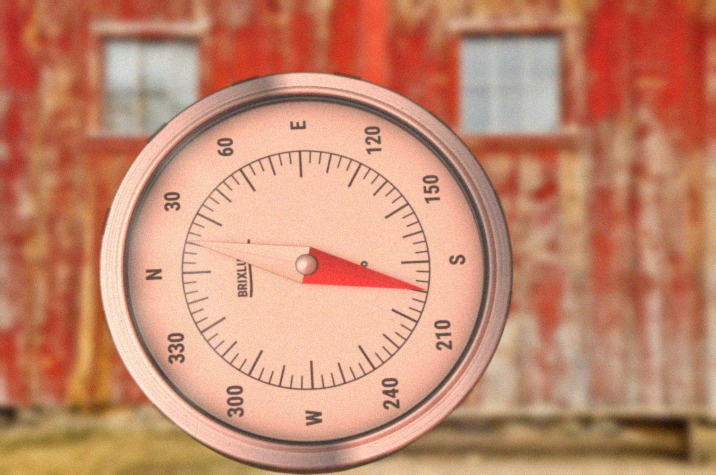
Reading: ° 195
